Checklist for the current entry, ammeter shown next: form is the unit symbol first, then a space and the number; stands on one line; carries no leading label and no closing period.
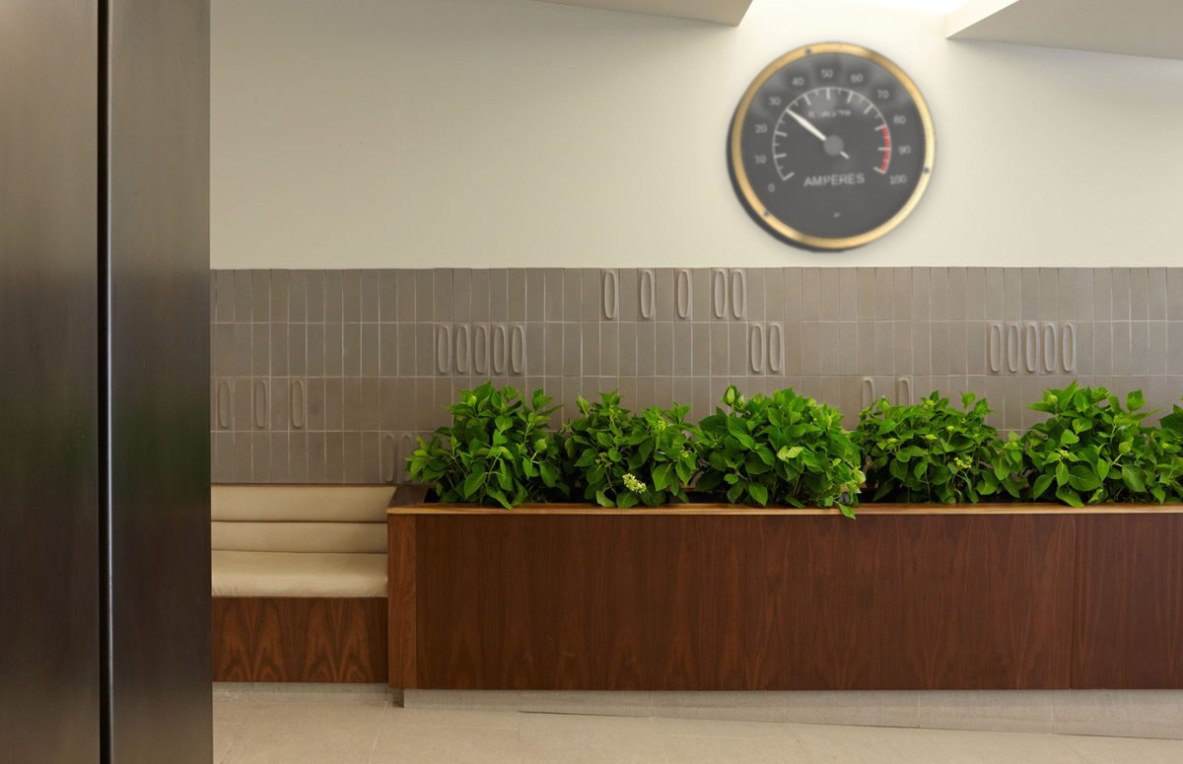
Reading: A 30
